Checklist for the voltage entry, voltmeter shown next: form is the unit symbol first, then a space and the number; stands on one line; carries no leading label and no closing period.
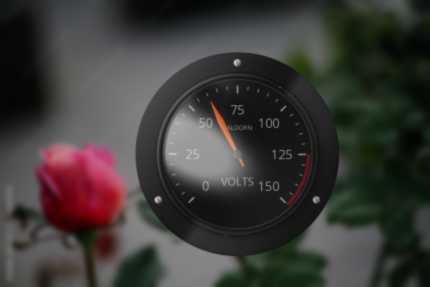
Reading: V 60
